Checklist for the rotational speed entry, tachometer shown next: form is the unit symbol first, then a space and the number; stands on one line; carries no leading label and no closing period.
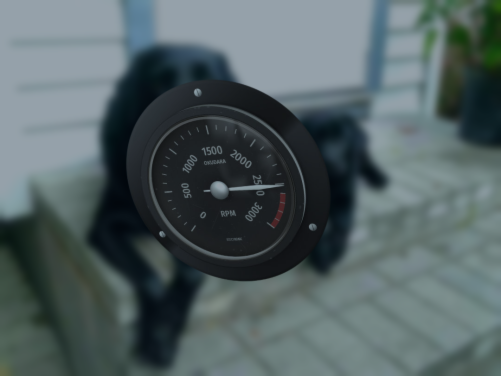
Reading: rpm 2500
